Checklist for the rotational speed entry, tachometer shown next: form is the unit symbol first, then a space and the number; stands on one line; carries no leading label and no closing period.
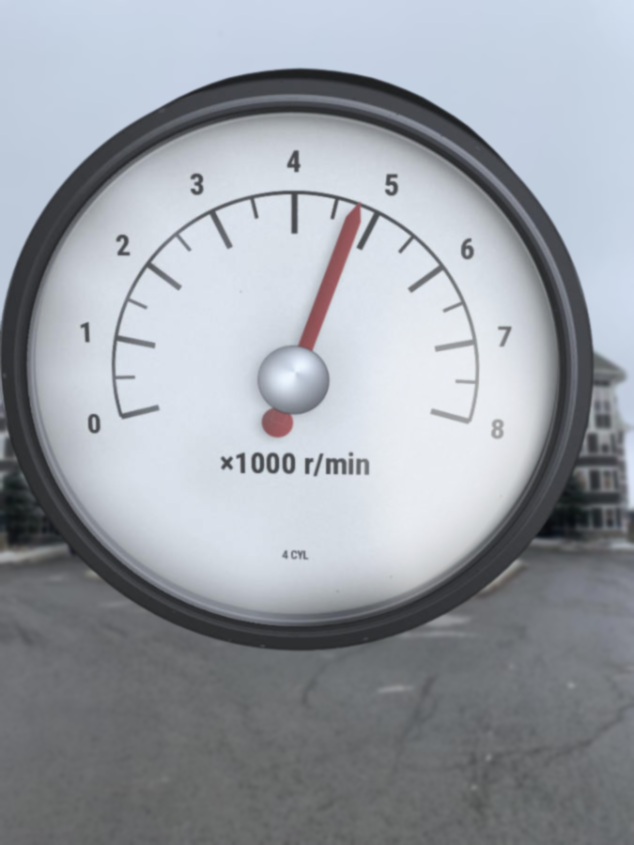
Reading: rpm 4750
